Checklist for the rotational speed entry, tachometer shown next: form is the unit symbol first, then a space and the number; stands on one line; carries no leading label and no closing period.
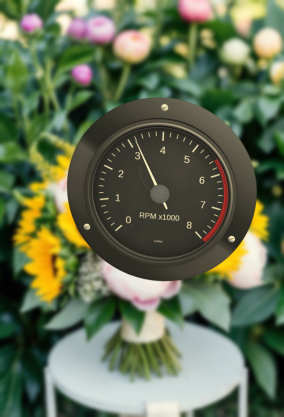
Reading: rpm 3200
